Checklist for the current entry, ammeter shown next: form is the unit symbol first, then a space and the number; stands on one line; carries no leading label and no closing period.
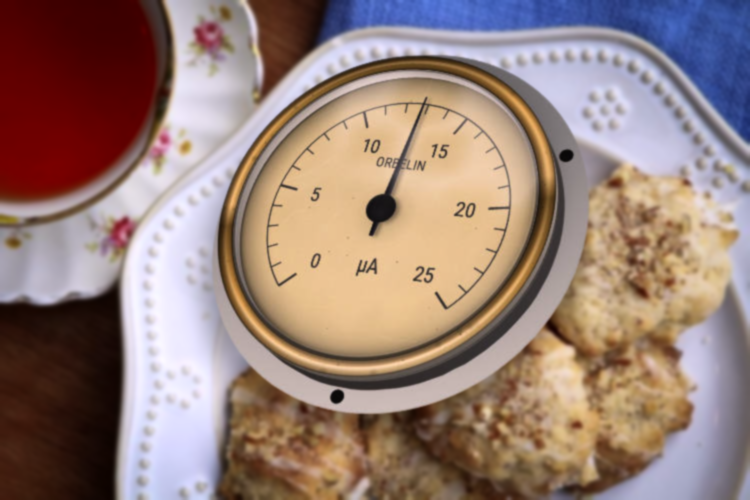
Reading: µA 13
